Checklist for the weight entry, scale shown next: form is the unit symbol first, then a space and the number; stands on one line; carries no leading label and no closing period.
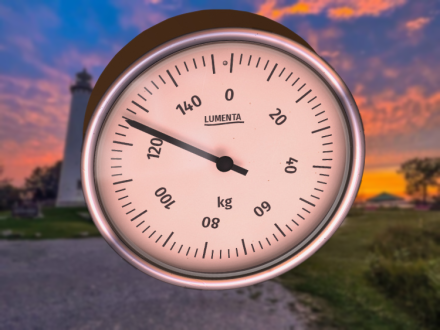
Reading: kg 126
